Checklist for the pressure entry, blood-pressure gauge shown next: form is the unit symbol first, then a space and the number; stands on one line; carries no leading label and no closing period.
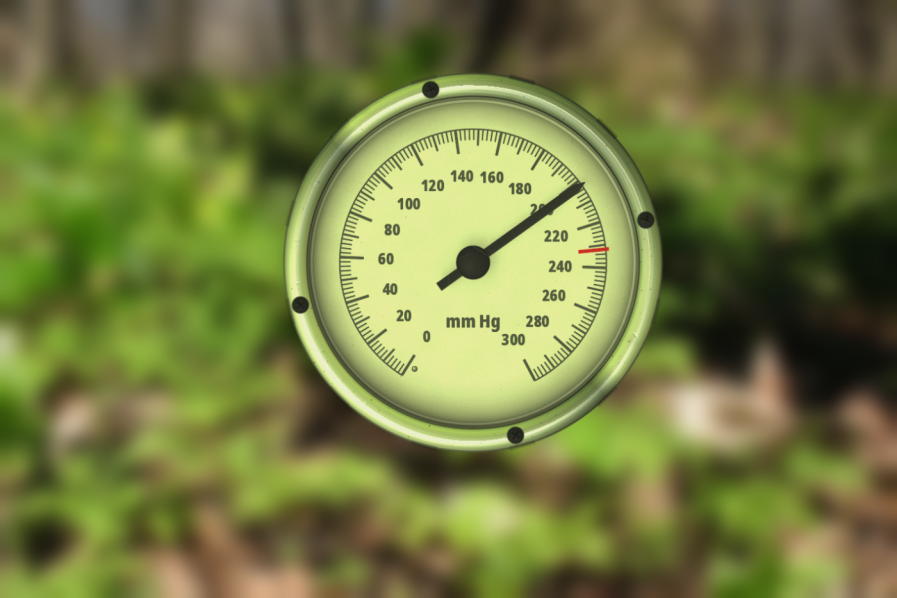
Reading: mmHg 202
